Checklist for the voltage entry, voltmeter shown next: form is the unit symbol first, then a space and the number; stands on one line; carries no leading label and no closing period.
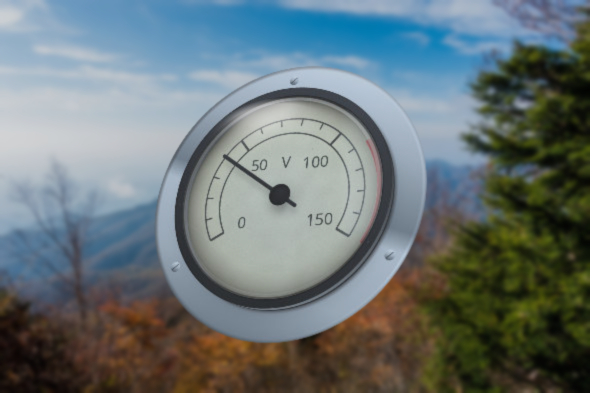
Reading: V 40
